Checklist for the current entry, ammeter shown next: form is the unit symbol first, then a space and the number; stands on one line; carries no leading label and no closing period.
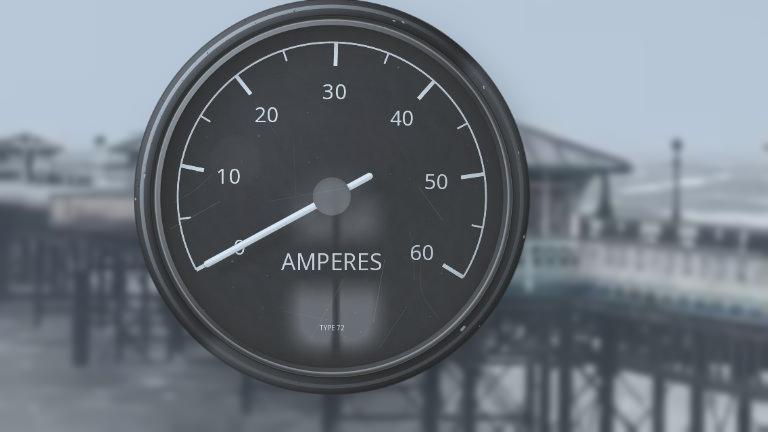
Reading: A 0
